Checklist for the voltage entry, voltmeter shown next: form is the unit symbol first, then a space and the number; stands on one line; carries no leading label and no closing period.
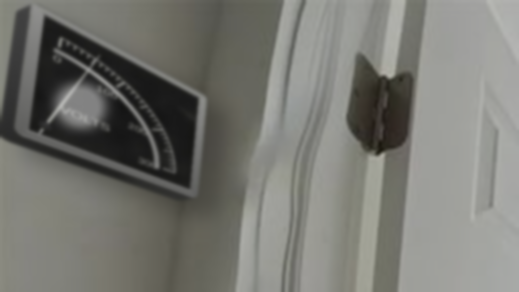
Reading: V 50
